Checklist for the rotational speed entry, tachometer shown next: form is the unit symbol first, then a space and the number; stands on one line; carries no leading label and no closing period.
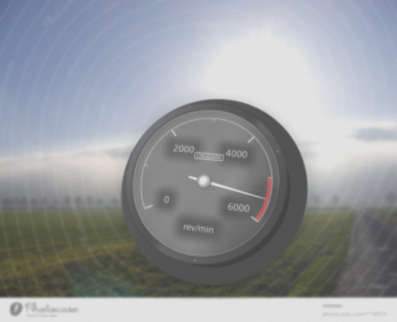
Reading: rpm 5500
